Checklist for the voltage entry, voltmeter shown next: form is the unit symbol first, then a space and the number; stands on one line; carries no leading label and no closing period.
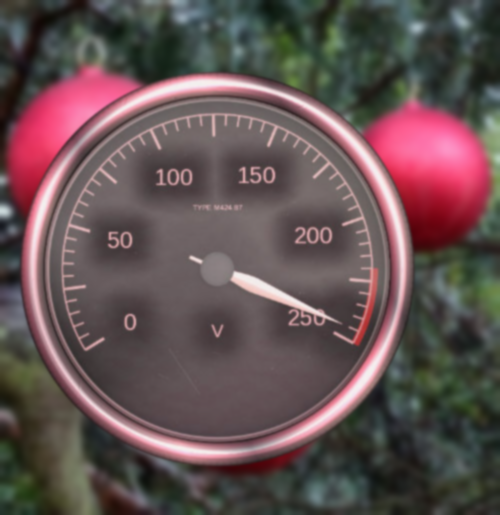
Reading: V 245
